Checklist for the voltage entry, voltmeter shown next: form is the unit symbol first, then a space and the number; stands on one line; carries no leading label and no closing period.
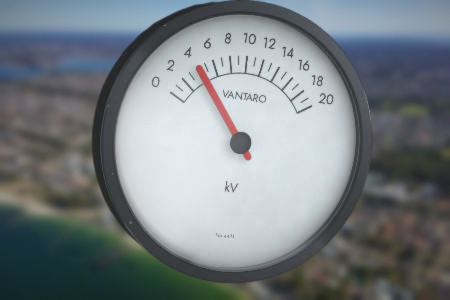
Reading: kV 4
